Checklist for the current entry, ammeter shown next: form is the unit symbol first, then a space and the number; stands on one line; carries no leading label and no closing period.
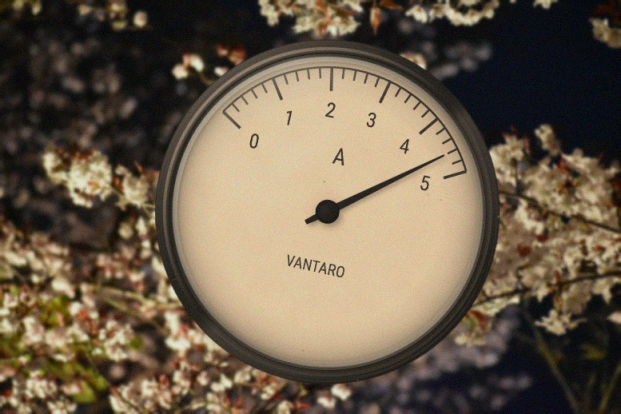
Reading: A 4.6
